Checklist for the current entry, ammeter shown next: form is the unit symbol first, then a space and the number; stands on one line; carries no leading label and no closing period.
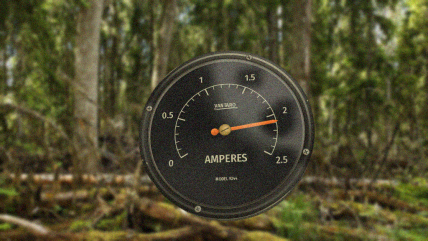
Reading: A 2.1
